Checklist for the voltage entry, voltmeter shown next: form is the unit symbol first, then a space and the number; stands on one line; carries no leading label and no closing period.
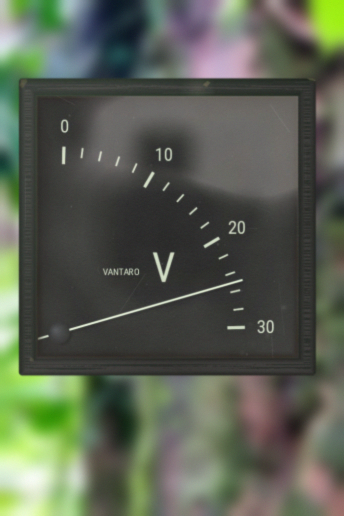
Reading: V 25
